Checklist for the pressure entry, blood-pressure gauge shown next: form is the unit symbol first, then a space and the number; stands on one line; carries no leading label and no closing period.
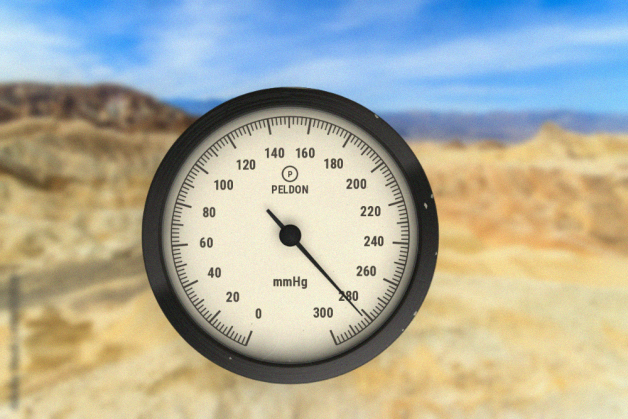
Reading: mmHg 282
